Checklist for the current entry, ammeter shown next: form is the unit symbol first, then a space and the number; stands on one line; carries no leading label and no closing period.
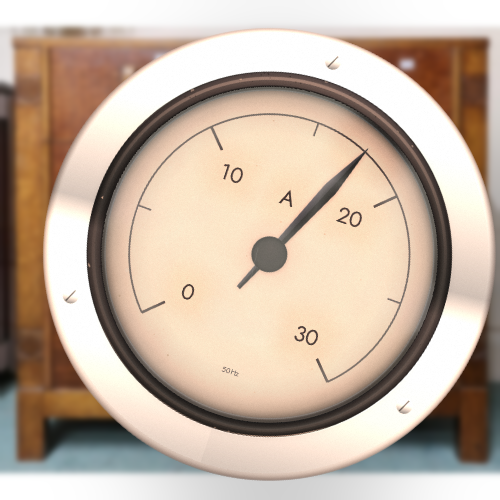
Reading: A 17.5
